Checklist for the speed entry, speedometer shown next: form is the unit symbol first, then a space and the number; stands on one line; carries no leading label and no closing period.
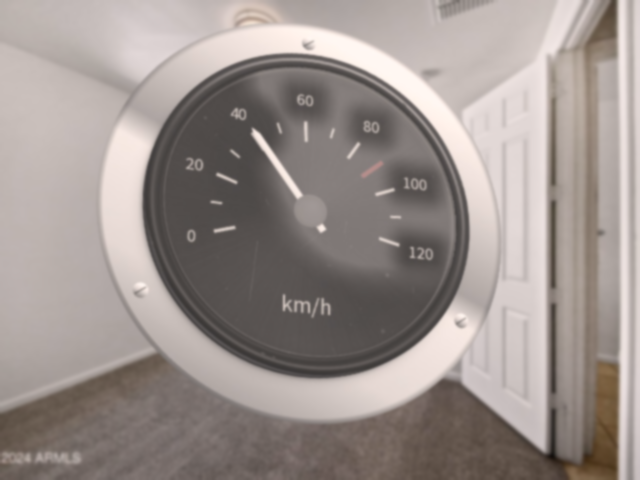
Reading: km/h 40
